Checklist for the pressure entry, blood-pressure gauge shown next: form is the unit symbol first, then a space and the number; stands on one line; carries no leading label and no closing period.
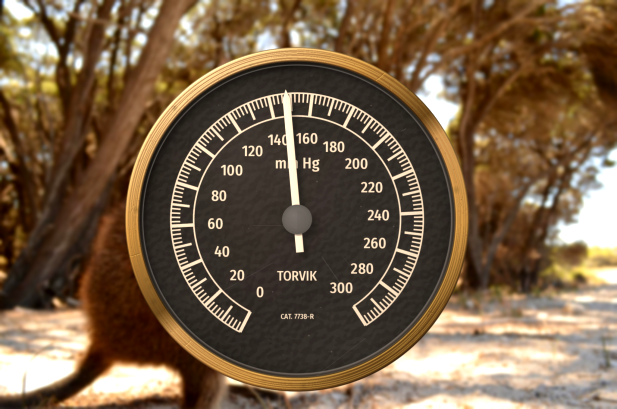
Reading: mmHg 148
